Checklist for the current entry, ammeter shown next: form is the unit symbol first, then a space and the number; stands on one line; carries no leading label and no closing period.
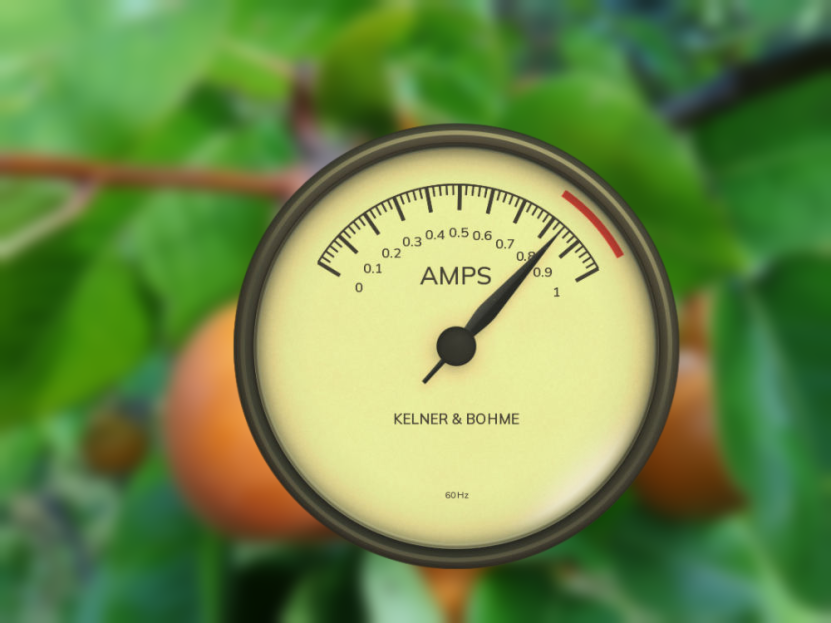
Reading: A 0.84
